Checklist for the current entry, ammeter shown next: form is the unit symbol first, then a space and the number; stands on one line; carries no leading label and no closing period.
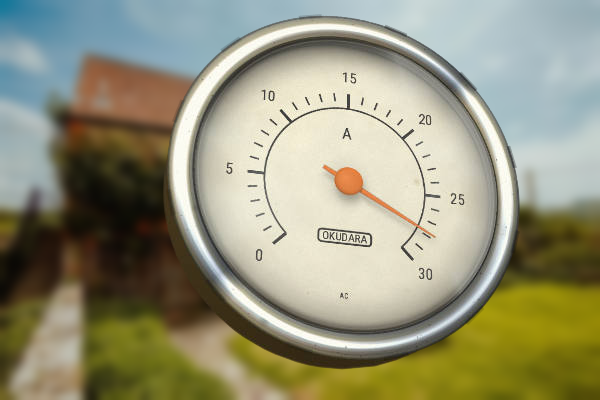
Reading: A 28
